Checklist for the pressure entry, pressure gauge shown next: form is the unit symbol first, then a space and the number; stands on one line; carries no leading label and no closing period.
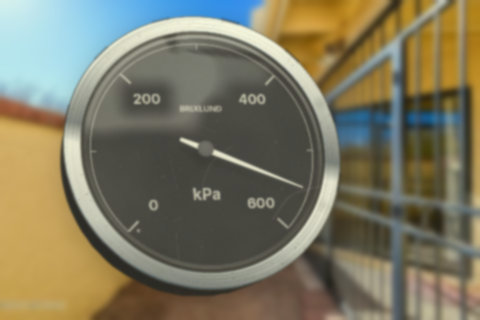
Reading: kPa 550
